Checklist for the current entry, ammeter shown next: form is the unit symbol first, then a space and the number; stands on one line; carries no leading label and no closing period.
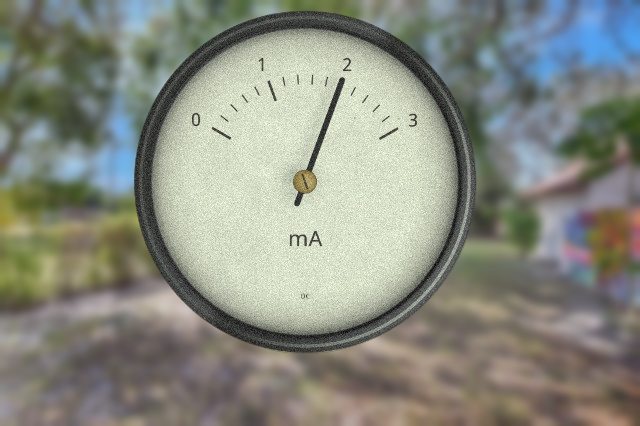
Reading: mA 2
